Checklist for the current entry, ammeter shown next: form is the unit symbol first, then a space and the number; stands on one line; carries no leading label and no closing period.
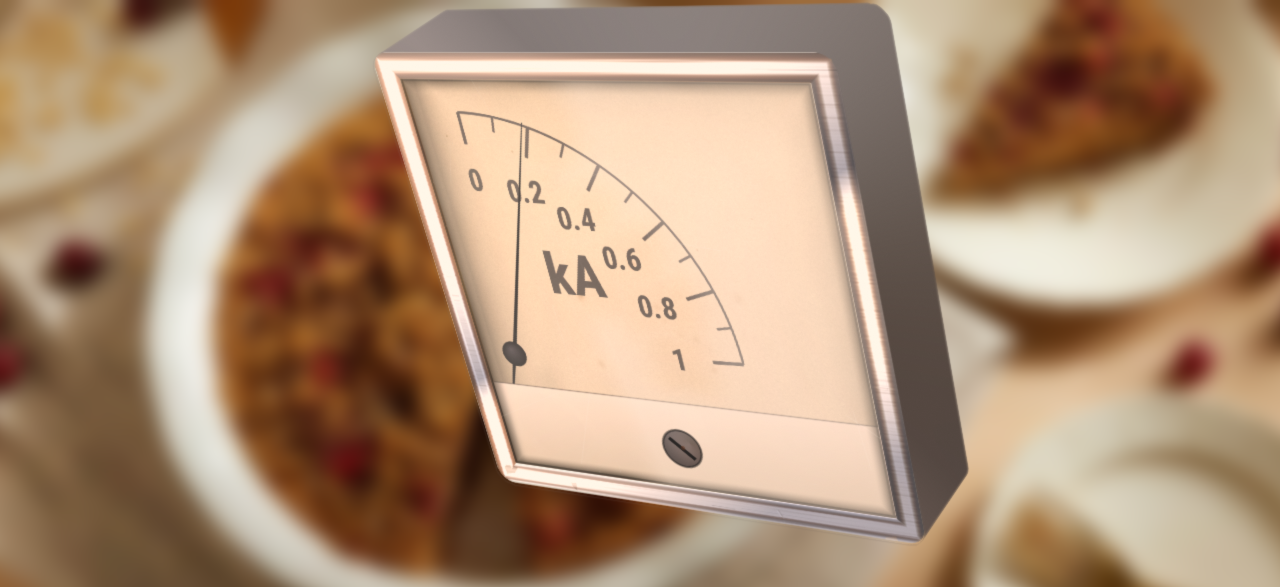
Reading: kA 0.2
